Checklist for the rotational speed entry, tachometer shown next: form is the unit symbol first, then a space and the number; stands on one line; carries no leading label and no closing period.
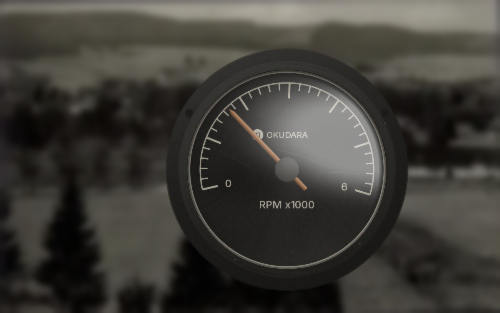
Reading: rpm 1700
